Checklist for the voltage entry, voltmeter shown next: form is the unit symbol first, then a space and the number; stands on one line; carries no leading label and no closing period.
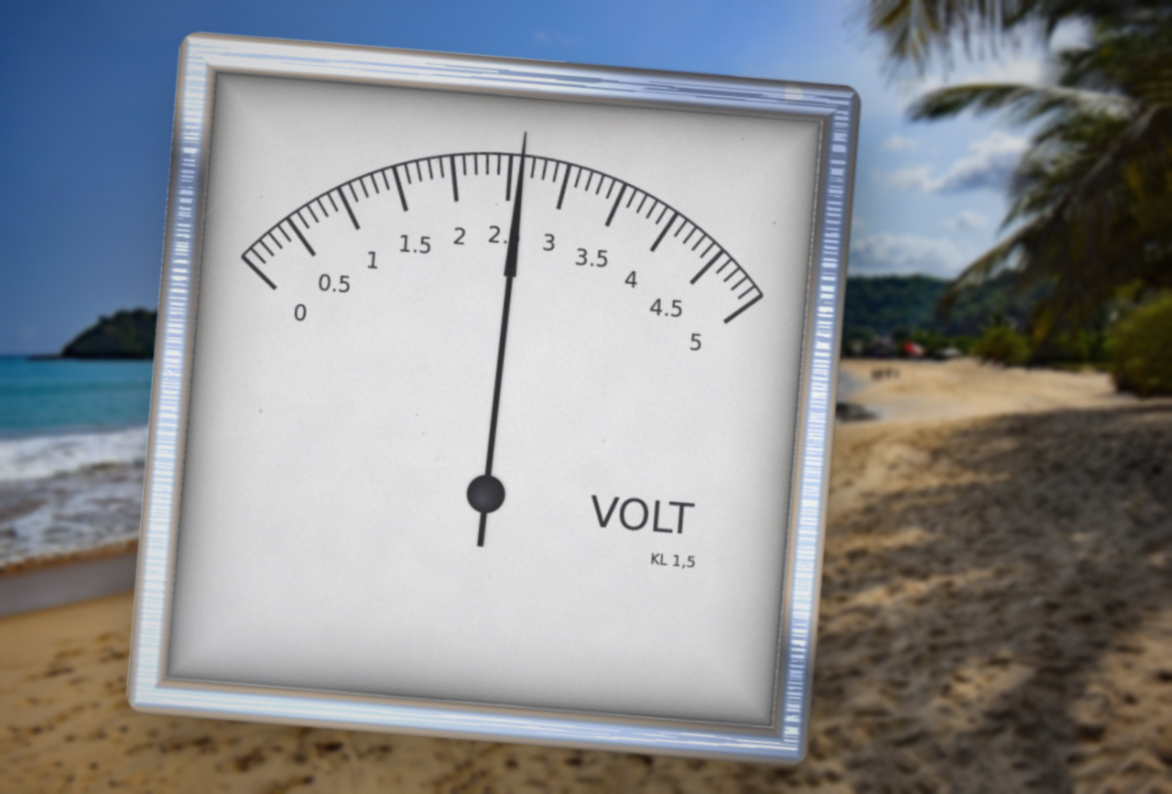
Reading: V 2.6
